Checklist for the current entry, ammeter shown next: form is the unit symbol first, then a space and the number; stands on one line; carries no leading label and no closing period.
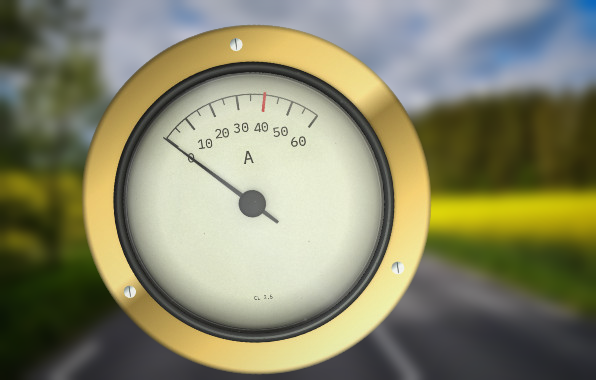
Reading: A 0
